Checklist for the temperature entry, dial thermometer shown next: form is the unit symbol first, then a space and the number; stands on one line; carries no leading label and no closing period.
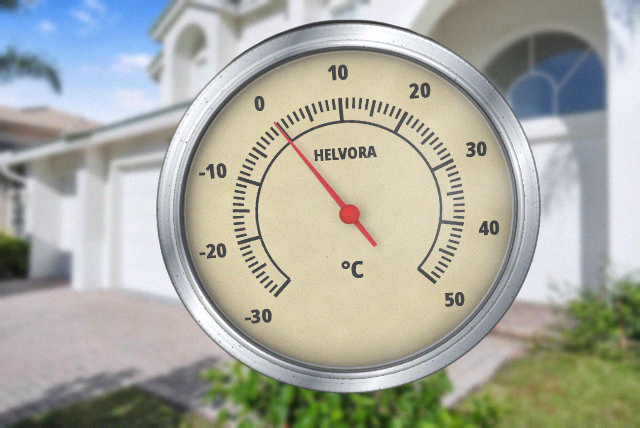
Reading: °C 0
